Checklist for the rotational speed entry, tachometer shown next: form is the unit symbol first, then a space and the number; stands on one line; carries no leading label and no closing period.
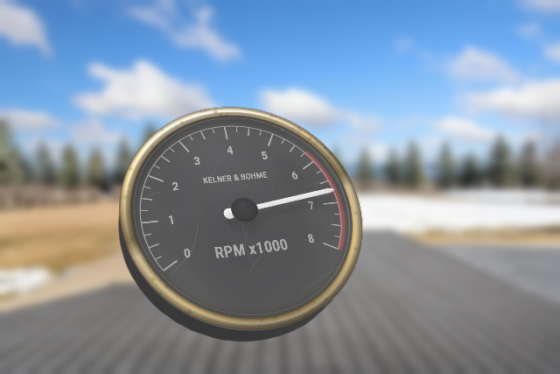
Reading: rpm 6750
